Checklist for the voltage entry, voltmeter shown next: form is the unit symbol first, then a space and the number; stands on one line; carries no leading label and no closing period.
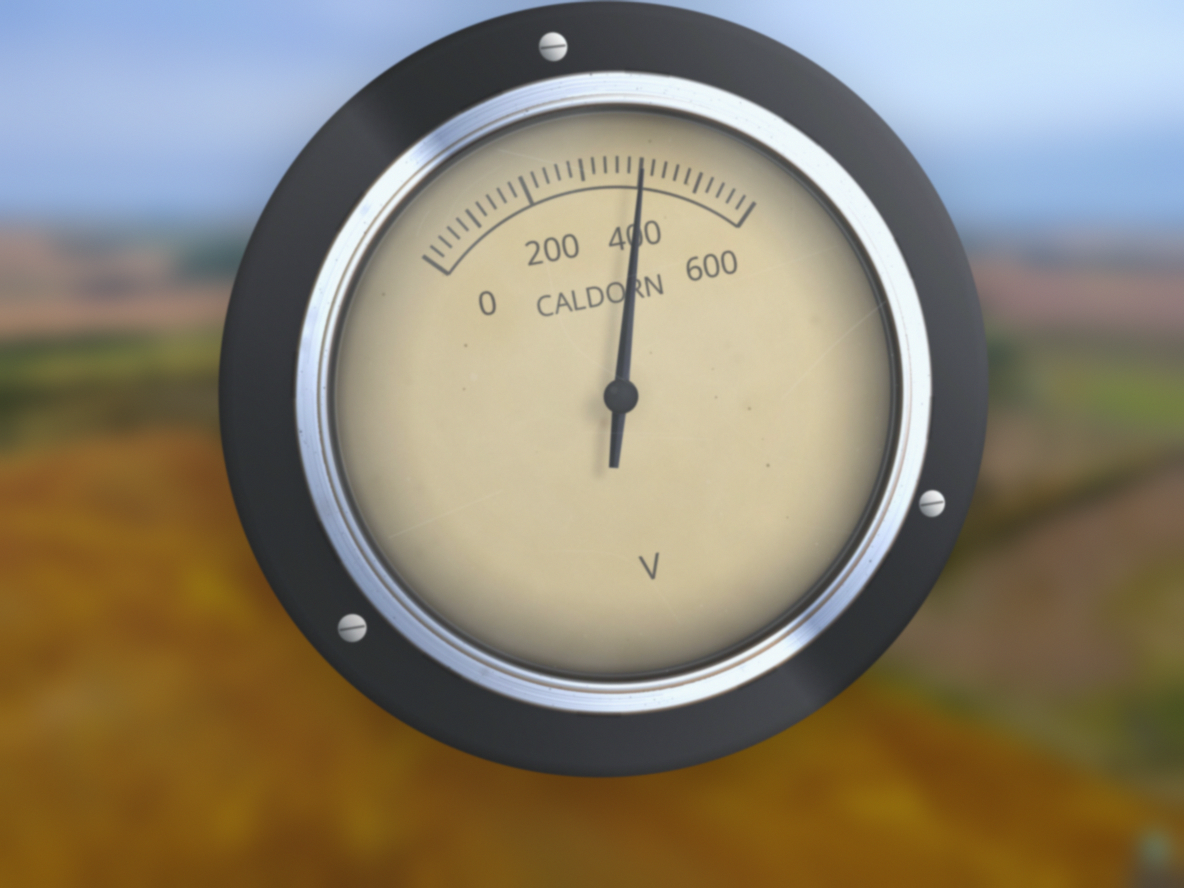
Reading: V 400
